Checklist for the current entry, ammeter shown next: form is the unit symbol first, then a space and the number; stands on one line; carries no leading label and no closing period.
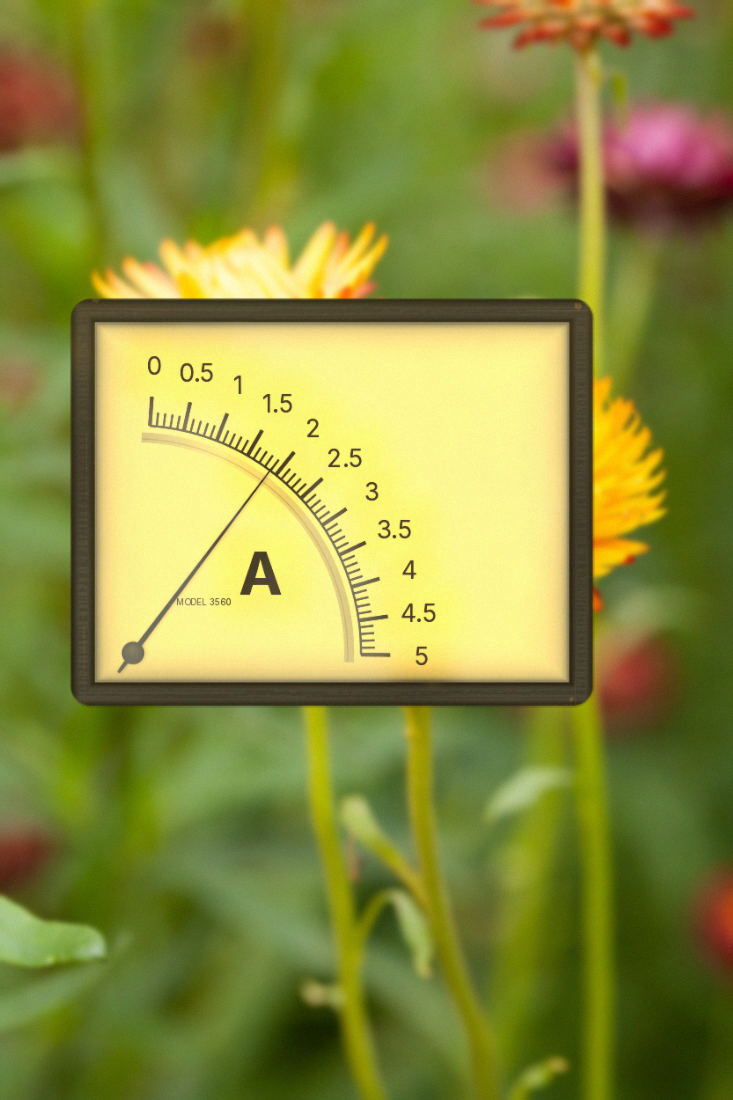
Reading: A 1.9
